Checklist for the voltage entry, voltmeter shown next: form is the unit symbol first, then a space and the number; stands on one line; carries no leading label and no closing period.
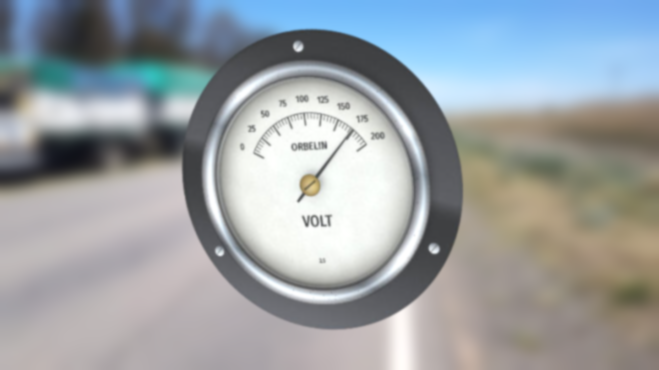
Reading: V 175
